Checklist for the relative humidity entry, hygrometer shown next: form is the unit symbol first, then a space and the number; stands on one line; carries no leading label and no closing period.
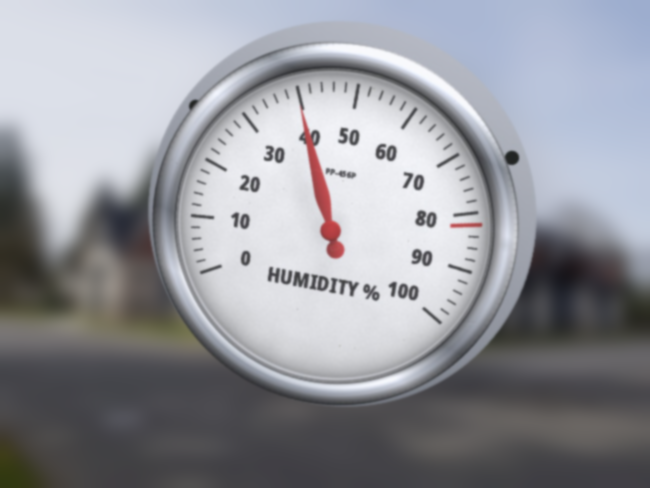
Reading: % 40
